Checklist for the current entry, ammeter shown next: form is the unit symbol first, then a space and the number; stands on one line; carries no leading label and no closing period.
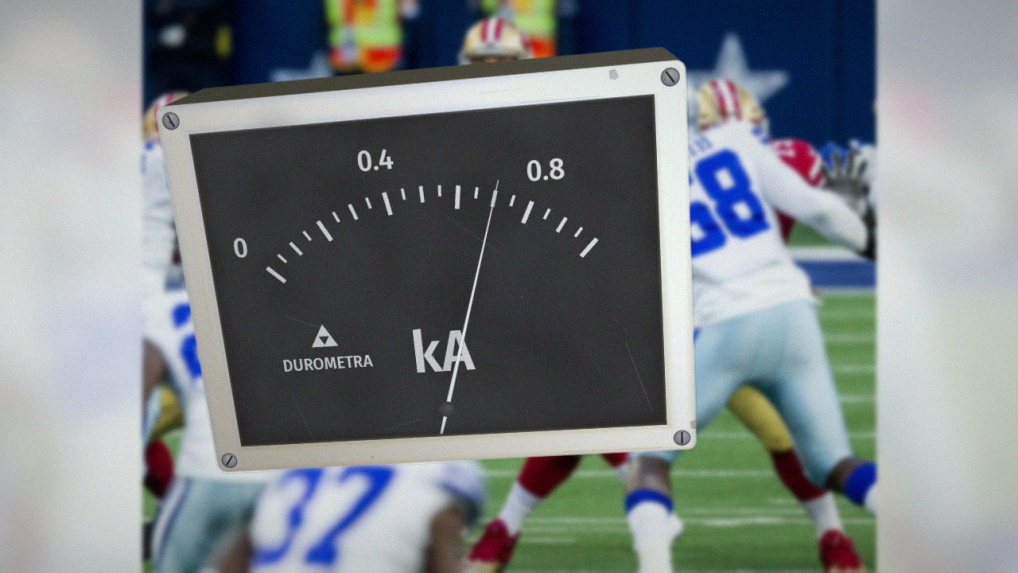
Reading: kA 0.7
